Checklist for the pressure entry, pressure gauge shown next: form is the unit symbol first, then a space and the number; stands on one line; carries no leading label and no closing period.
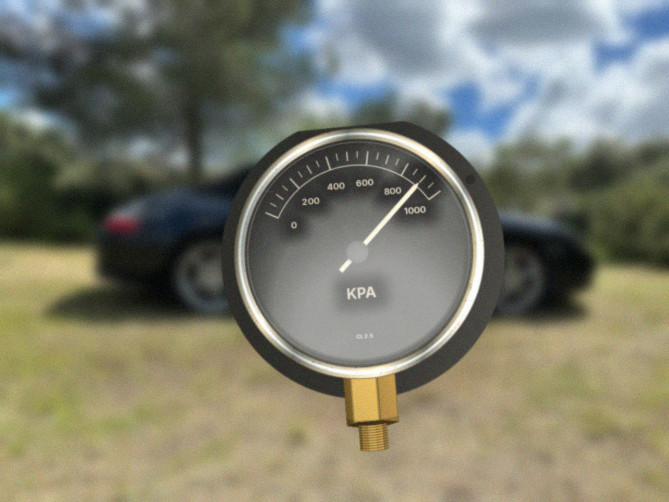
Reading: kPa 900
